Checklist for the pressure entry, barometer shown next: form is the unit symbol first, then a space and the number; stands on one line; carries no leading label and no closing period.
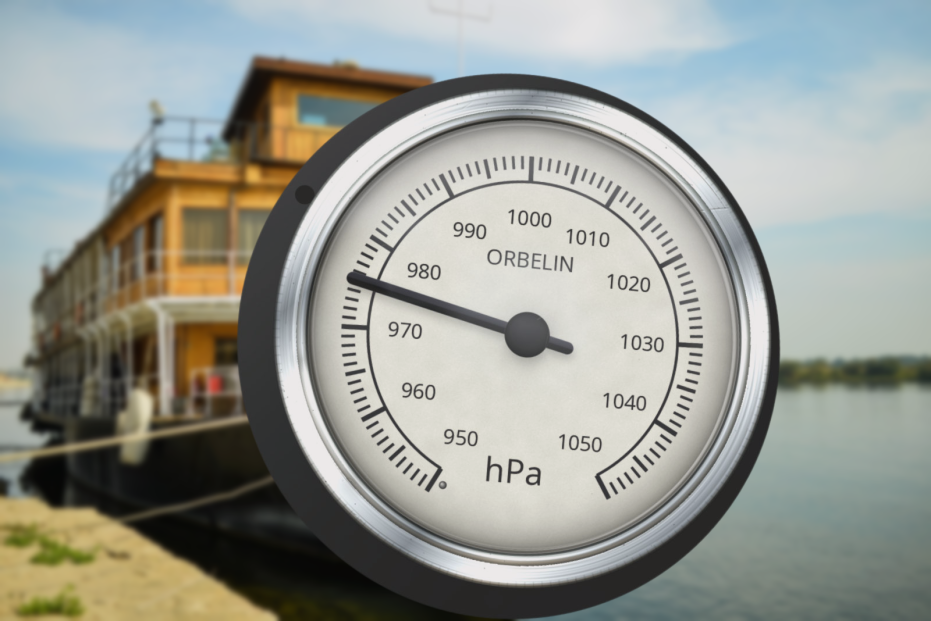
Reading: hPa 975
